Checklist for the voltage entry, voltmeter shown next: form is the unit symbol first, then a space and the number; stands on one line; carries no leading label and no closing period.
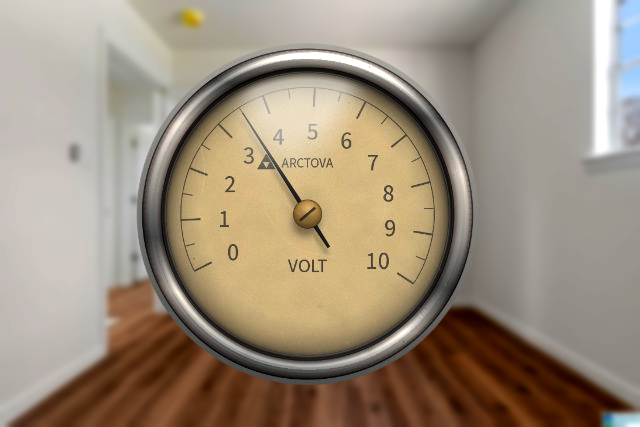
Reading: V 3.5
